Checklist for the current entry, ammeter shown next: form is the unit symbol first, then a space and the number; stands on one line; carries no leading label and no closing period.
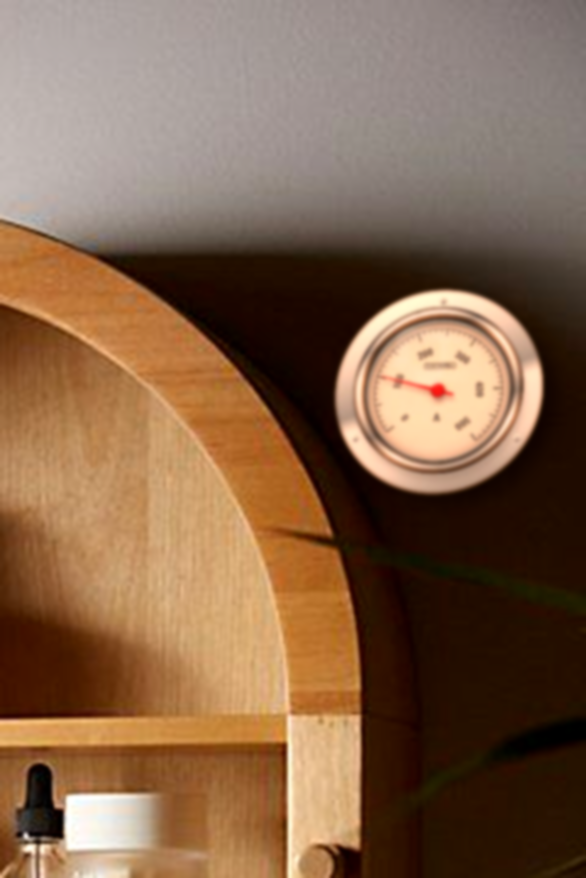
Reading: A 100
